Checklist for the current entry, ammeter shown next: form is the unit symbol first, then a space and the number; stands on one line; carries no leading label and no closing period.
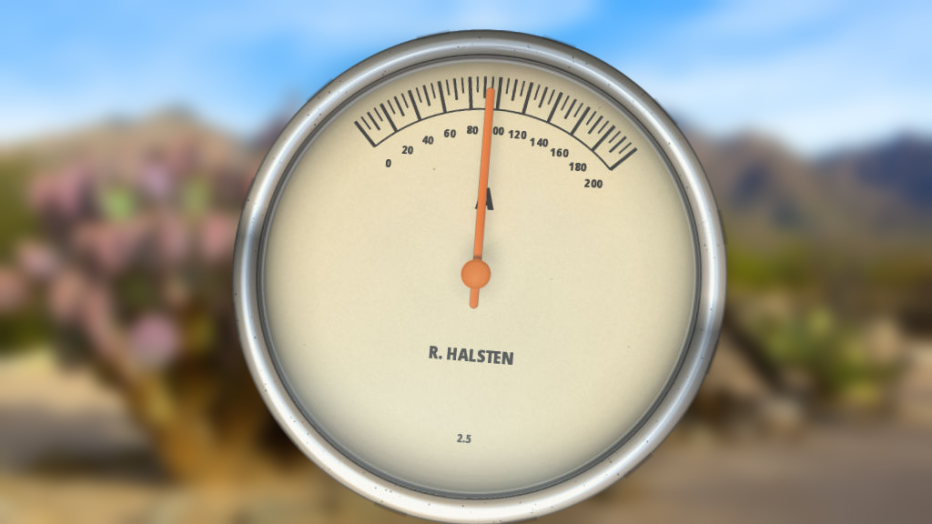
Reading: A 95
